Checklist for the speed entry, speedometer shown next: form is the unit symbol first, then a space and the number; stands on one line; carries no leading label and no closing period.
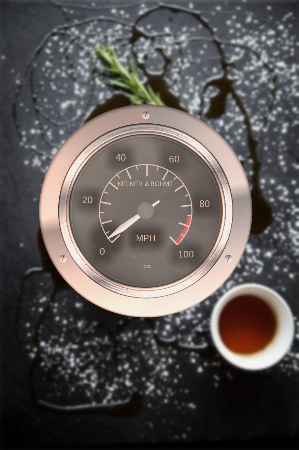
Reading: mph 2.5
